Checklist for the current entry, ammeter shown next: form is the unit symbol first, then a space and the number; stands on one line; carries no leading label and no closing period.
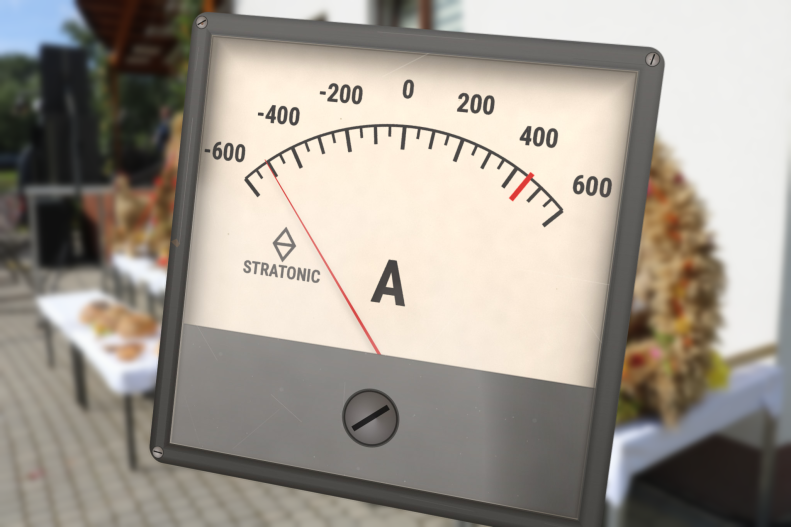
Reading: A -500
